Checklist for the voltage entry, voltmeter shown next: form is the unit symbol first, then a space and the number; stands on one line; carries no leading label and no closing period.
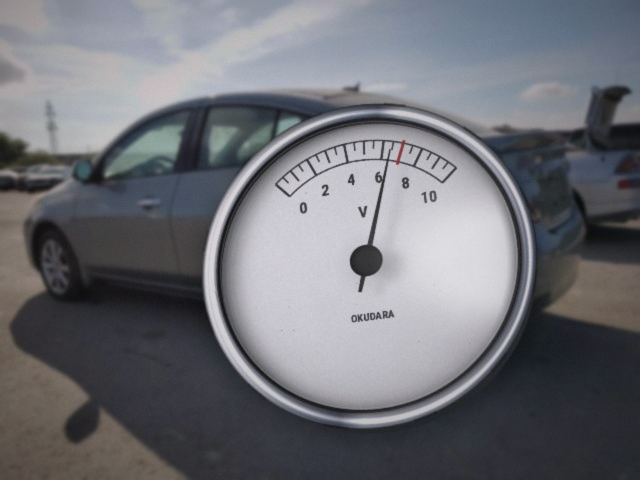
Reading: V 6.5
